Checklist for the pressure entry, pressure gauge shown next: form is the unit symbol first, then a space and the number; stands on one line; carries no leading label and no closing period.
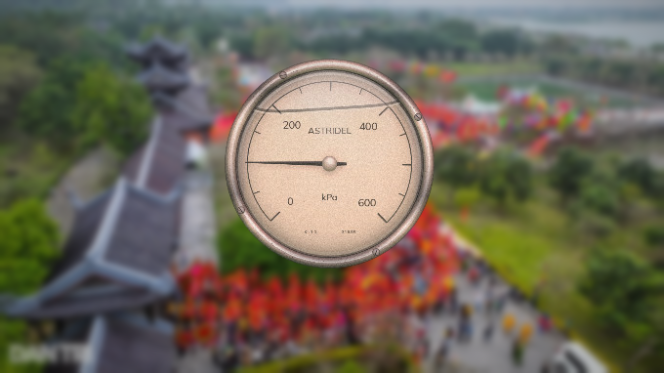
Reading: kPa 100
